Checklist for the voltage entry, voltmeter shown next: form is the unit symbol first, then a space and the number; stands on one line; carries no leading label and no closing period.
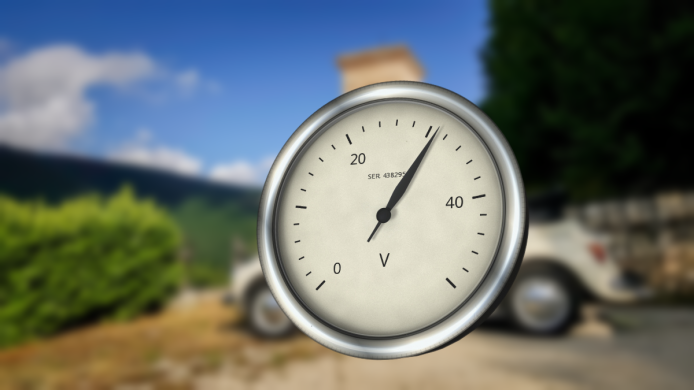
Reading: V 31
